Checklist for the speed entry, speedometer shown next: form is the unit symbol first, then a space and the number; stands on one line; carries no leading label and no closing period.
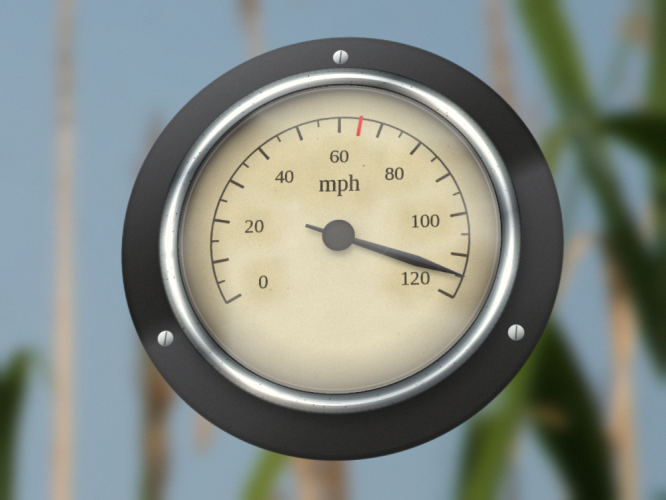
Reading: mph 115
